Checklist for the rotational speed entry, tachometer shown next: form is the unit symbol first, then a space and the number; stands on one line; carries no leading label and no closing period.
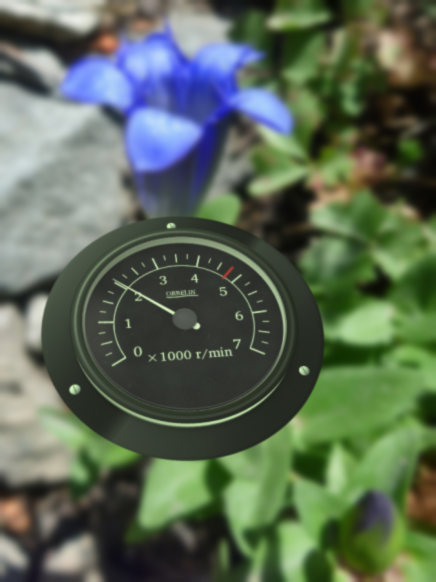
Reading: rpm 2000
